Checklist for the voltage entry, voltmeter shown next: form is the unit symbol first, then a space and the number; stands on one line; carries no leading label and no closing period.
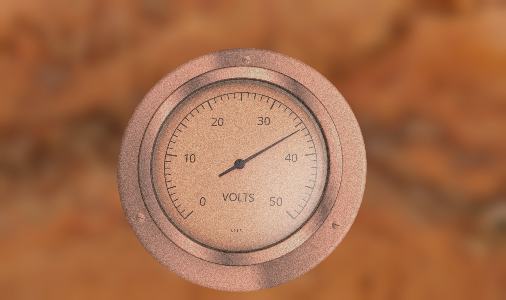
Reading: V 36
